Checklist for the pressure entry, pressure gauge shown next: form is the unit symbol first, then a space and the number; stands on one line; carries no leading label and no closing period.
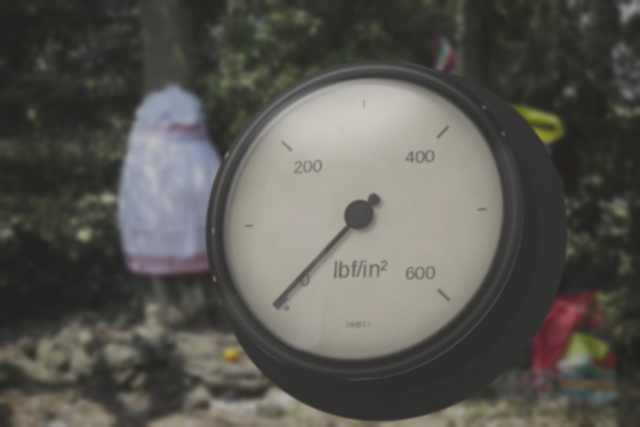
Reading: psi 0
